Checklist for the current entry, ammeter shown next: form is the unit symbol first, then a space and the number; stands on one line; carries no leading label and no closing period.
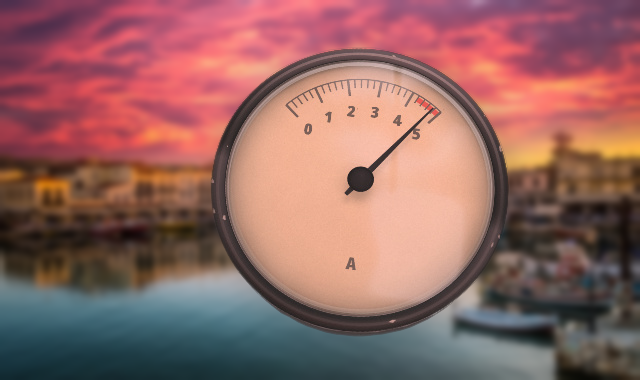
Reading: A 4.8
